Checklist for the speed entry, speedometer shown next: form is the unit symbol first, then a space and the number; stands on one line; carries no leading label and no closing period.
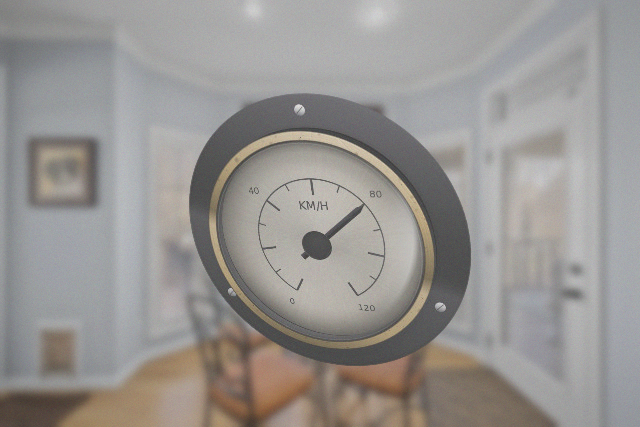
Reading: km/h 80
